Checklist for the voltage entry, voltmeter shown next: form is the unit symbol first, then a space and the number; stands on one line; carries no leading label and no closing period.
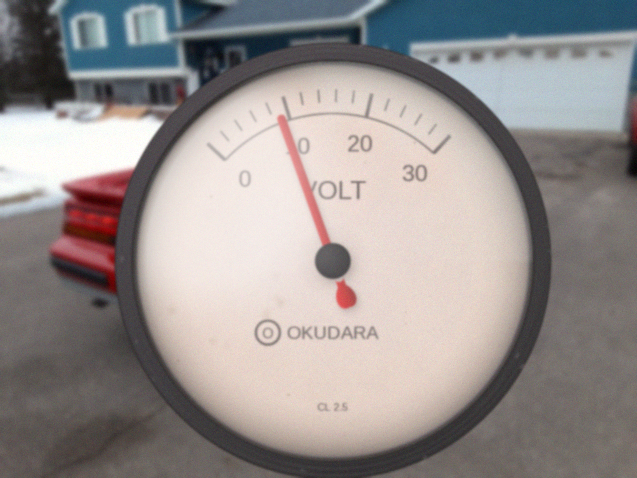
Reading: V 9
